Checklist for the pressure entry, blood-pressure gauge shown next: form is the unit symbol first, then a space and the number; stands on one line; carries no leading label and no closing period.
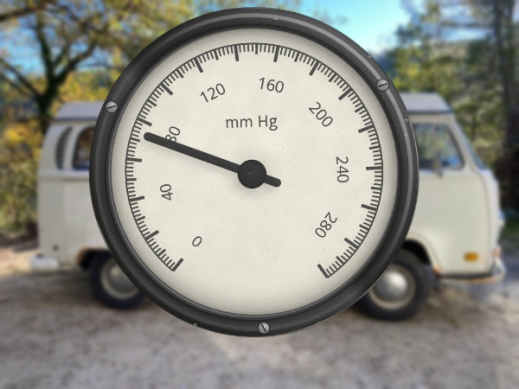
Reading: mmHg 74
